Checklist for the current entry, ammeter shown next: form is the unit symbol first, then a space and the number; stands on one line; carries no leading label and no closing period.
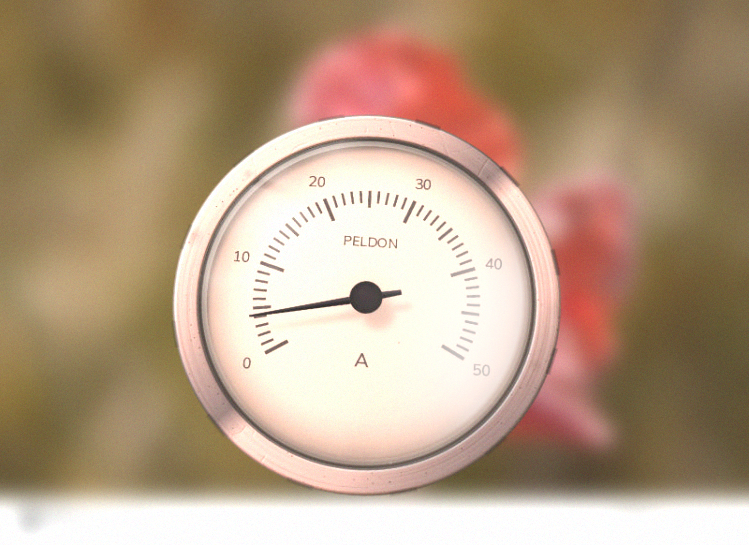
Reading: A 4
